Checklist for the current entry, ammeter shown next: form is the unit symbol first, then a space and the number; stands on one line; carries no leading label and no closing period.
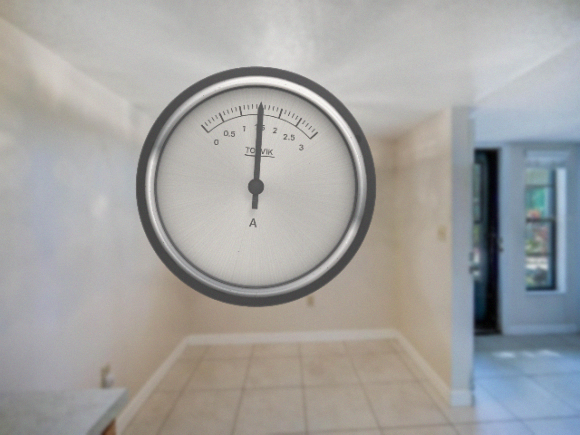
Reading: A 1.5
